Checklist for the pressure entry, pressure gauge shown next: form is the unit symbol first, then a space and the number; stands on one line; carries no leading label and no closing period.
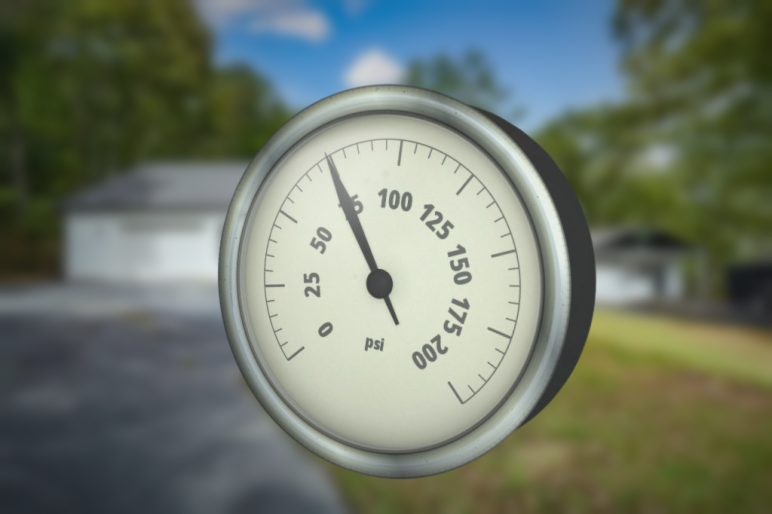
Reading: psi 75
